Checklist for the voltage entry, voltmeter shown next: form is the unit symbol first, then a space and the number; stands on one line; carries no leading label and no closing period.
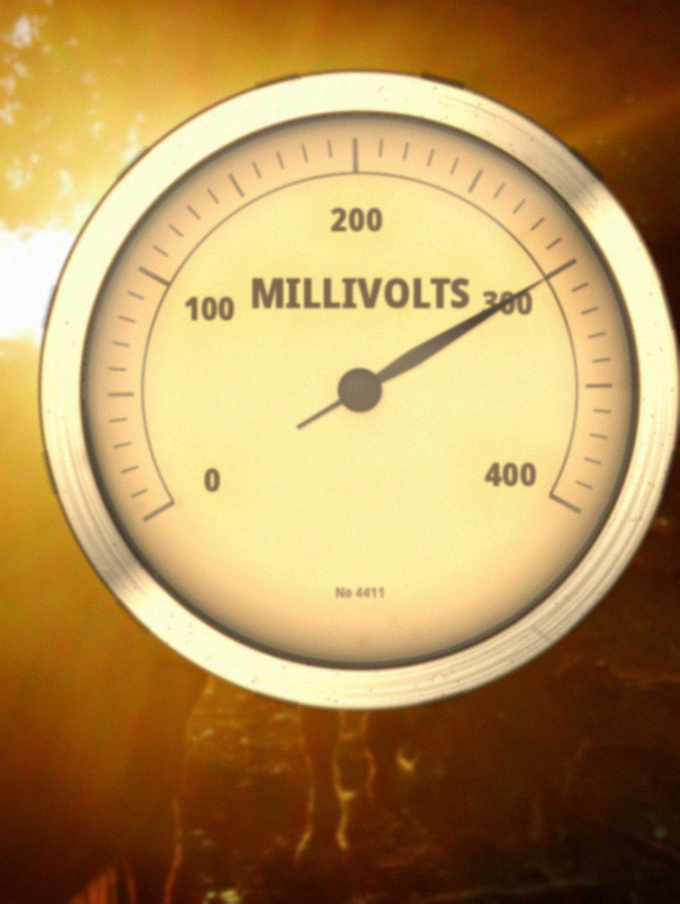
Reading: mV 300
